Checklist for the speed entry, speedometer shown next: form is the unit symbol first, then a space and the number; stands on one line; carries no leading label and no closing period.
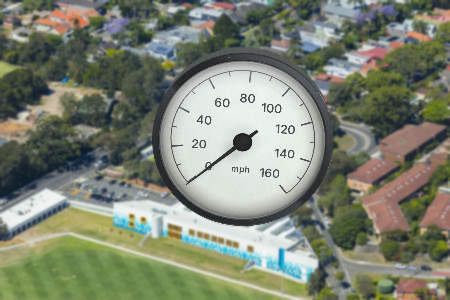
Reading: mph 0
